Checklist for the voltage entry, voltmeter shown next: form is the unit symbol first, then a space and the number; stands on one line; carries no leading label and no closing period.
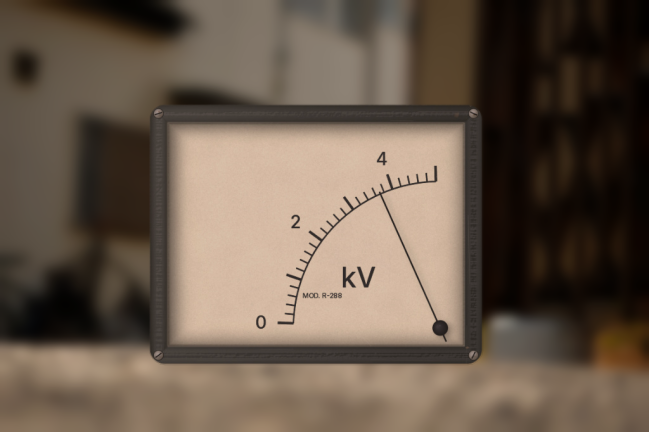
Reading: kV 3.7
